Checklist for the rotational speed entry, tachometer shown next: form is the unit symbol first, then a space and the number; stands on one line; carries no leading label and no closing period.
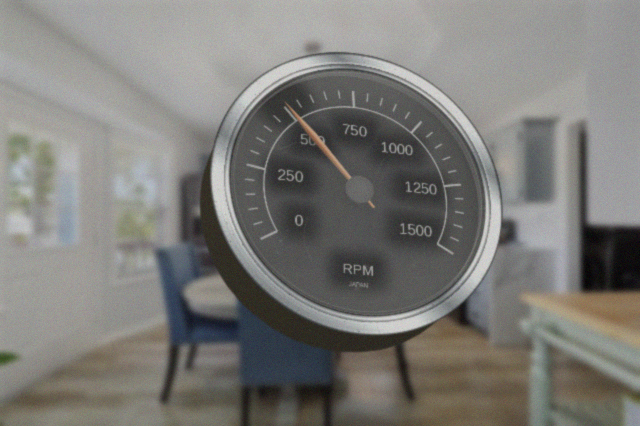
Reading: rpm 500
